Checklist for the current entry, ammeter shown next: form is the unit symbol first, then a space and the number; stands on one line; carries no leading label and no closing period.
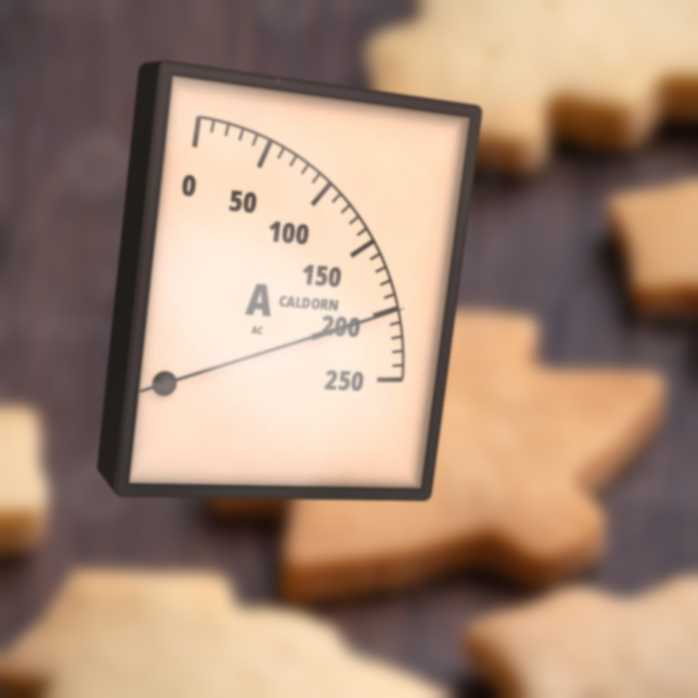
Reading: A 200
